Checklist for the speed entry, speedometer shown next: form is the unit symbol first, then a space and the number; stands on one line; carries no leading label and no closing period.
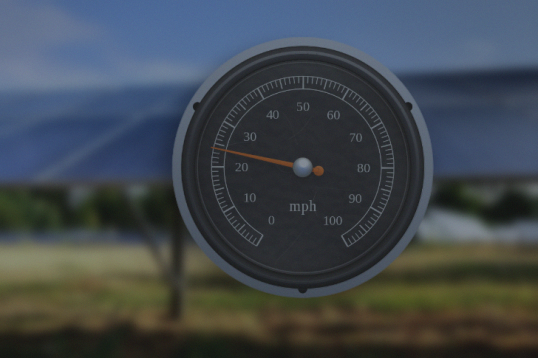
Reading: mph 24
